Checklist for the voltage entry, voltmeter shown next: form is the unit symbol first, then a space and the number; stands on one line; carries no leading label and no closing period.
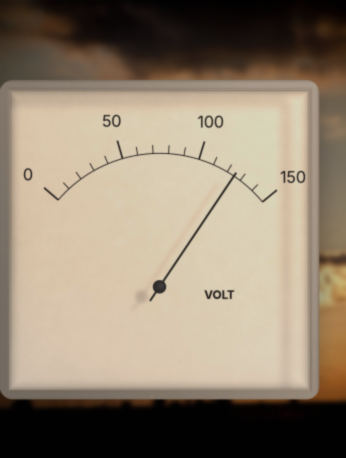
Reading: V 125
